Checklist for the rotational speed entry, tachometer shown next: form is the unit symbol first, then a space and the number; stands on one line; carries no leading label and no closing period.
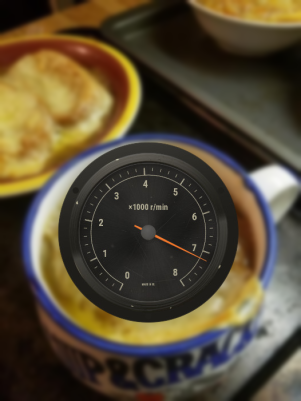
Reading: rpm 7200
